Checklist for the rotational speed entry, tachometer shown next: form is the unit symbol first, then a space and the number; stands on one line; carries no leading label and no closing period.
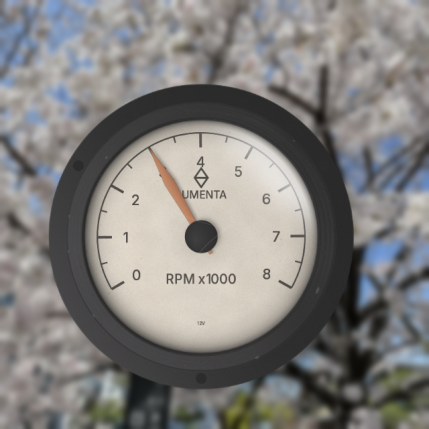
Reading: rpm 3000
